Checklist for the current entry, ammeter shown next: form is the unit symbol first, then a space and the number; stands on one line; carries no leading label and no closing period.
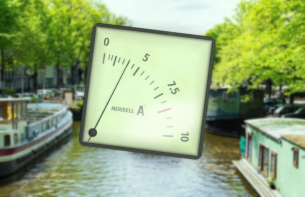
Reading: A 4
